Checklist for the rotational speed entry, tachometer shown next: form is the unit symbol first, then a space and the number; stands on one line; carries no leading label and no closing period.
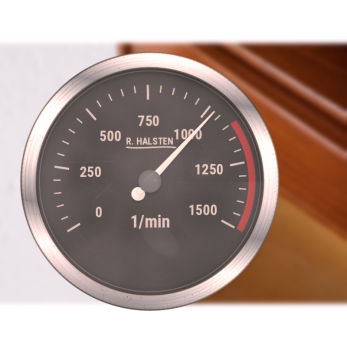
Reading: rpm 1025
